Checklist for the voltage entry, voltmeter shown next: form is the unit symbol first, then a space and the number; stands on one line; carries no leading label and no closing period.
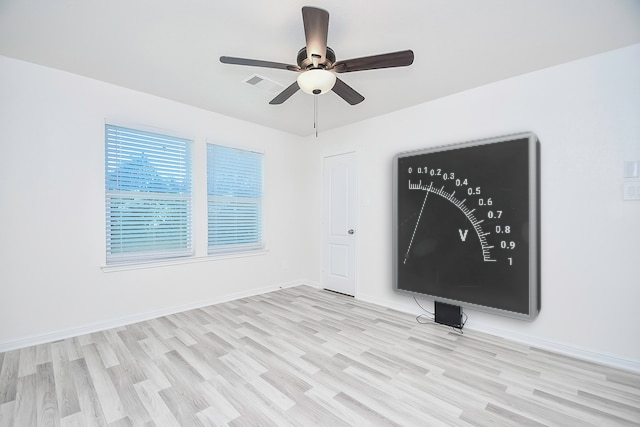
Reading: V 0.2
